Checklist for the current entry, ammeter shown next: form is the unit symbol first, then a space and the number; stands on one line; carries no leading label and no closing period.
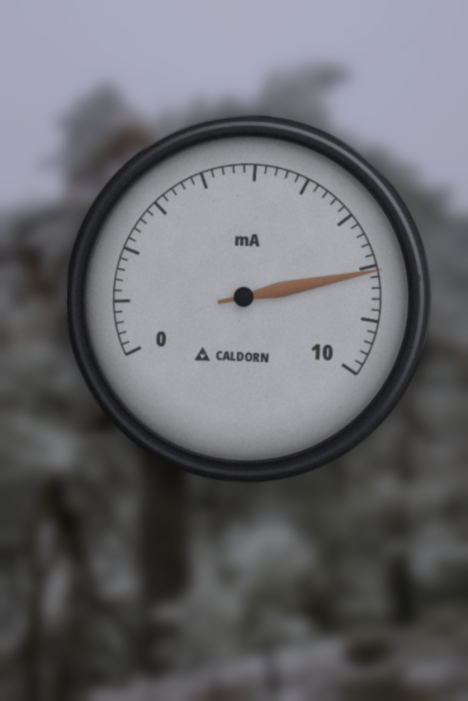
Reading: mA 8.1
